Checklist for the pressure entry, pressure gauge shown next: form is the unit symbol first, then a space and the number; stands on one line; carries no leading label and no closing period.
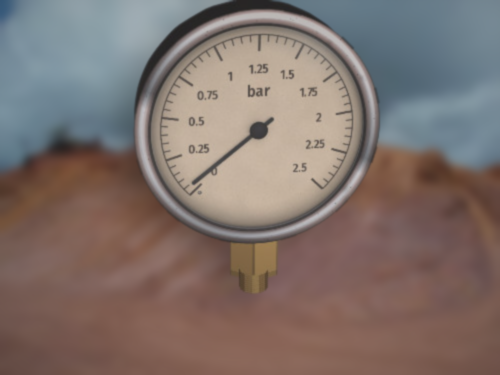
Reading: bar 0.05
